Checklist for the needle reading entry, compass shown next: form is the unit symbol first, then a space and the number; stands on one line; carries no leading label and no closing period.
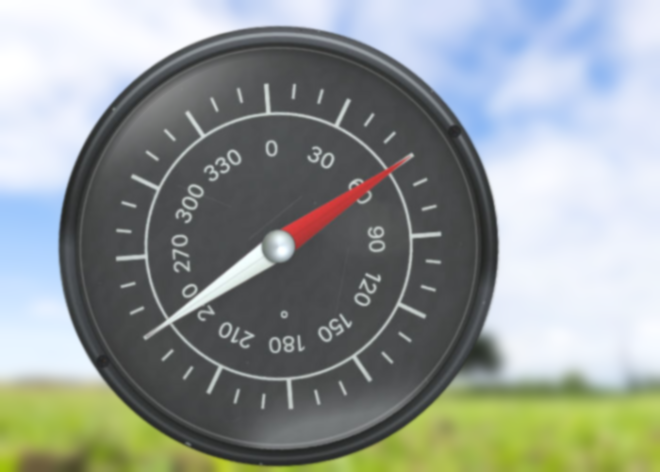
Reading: ° 60
